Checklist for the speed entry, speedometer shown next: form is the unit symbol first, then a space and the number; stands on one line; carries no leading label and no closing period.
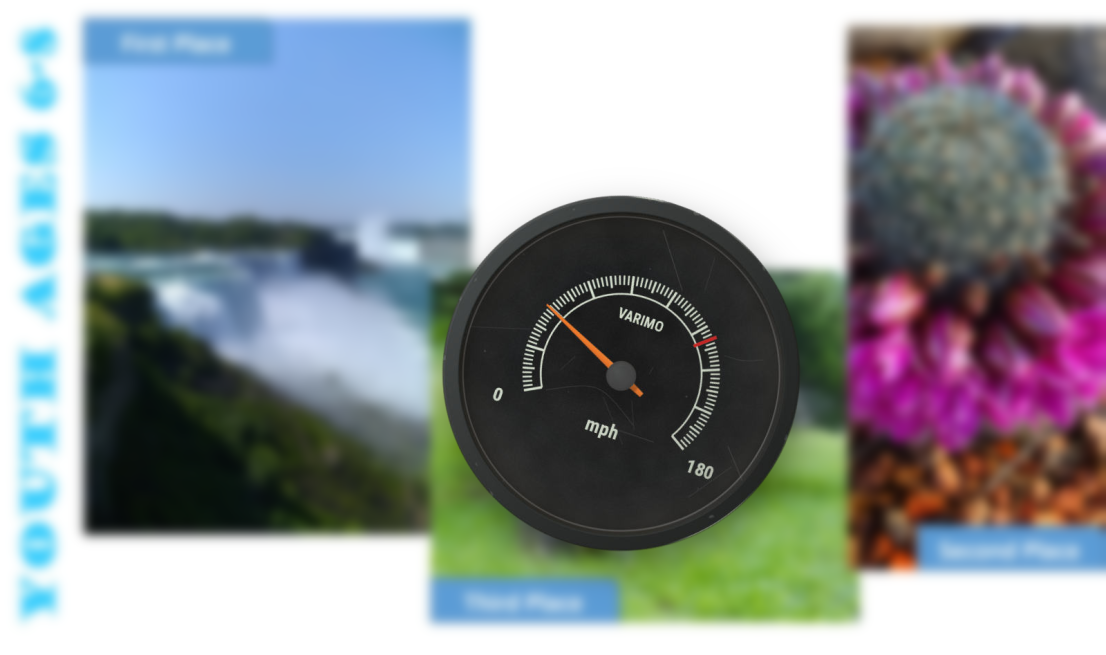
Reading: mph 40
